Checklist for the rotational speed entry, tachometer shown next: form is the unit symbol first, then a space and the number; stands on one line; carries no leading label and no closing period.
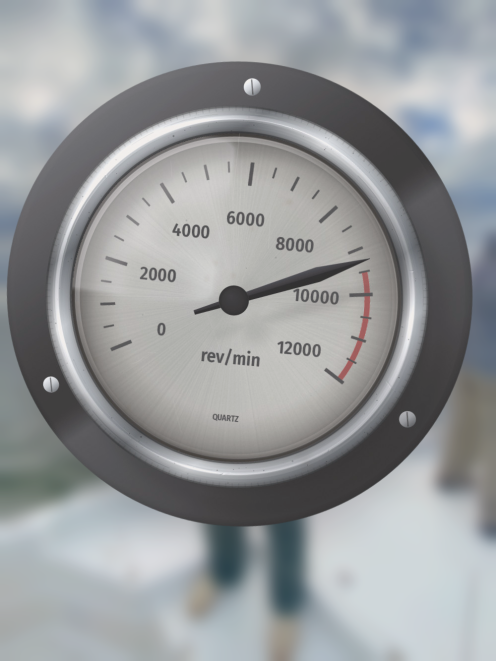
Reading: rpm 9250
